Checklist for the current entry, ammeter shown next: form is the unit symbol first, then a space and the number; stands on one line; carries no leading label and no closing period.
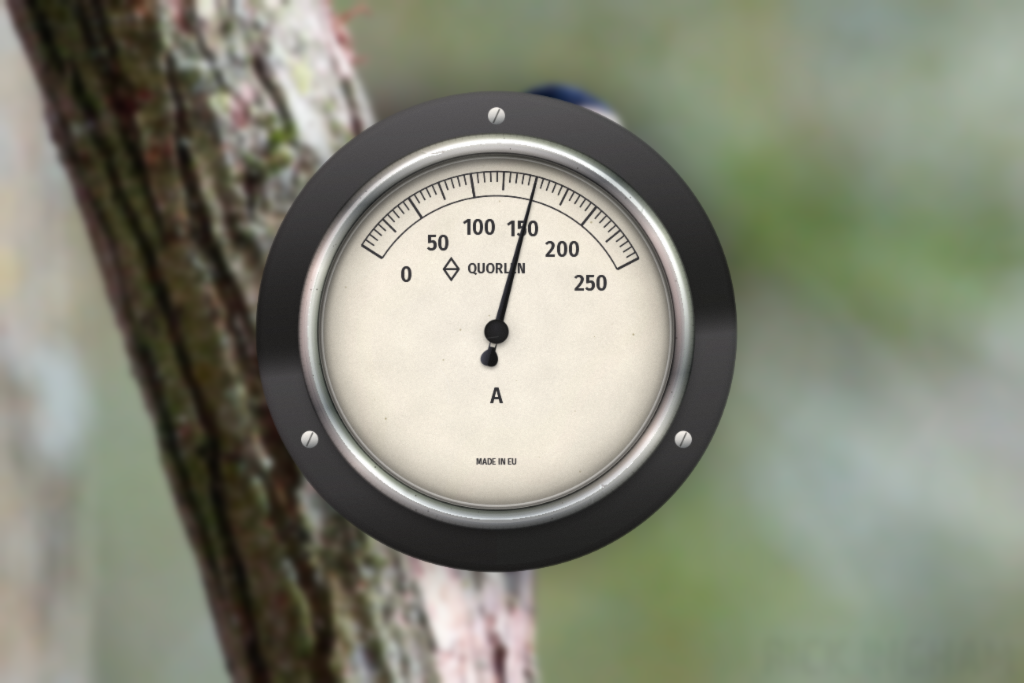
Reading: A 150
